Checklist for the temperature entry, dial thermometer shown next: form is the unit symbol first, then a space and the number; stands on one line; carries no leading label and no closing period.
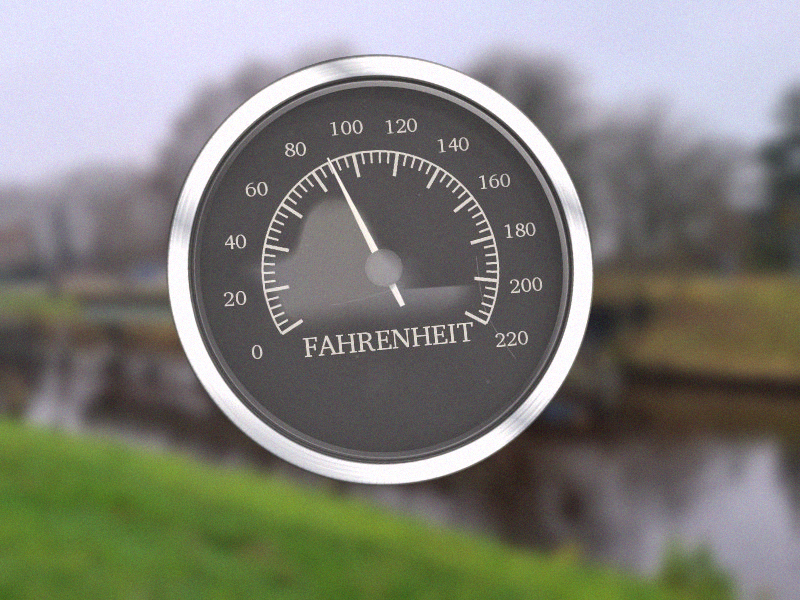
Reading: °F 88
